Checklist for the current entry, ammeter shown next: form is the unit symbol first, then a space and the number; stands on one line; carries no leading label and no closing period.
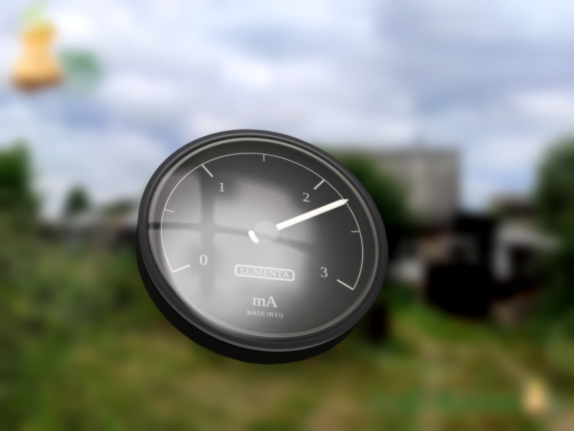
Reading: mA 2.25
